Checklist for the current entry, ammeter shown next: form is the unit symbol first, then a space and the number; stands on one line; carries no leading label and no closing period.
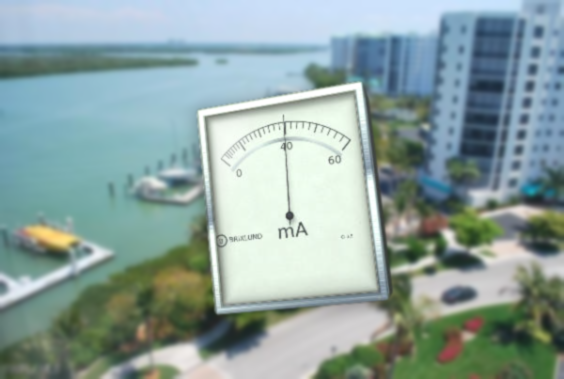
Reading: mA 40
